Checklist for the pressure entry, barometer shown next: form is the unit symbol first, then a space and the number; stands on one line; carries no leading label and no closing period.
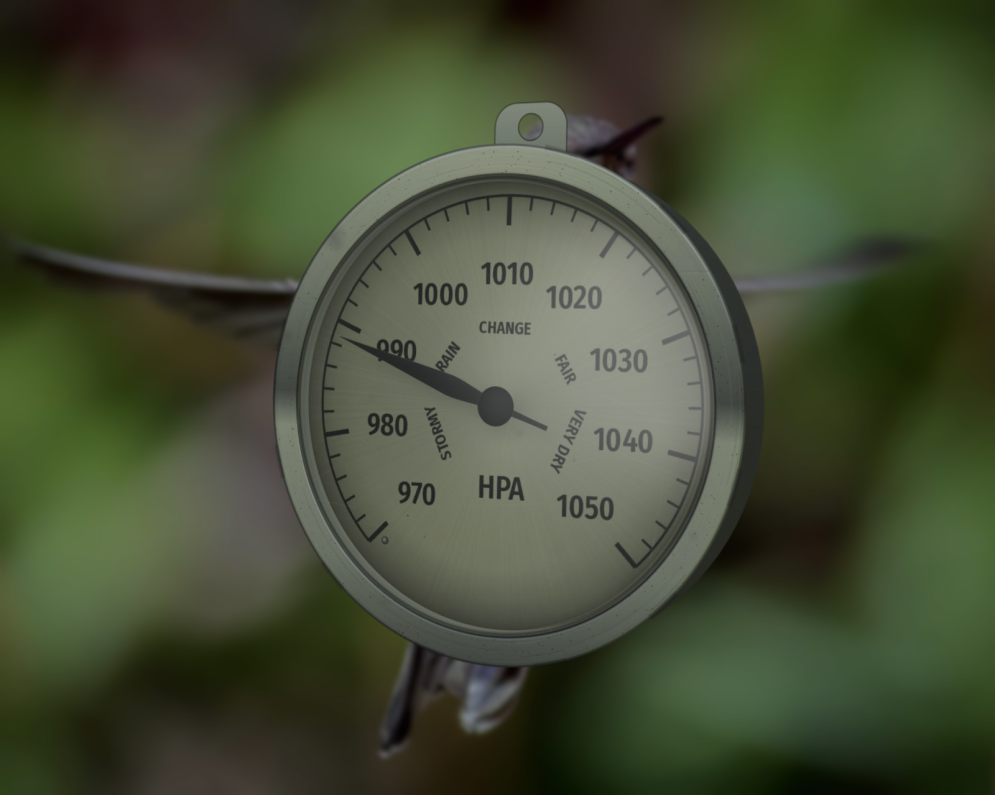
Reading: hPa 989
